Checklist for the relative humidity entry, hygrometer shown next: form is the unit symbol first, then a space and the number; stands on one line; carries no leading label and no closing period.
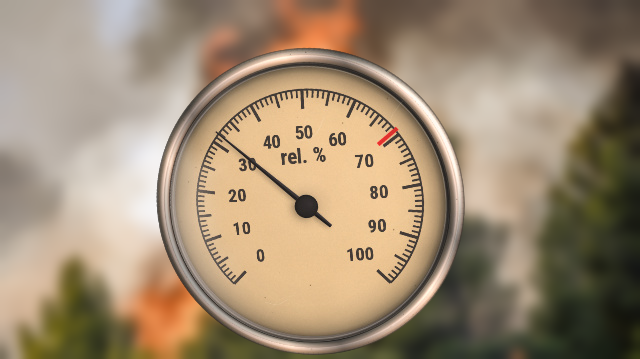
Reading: % 32
